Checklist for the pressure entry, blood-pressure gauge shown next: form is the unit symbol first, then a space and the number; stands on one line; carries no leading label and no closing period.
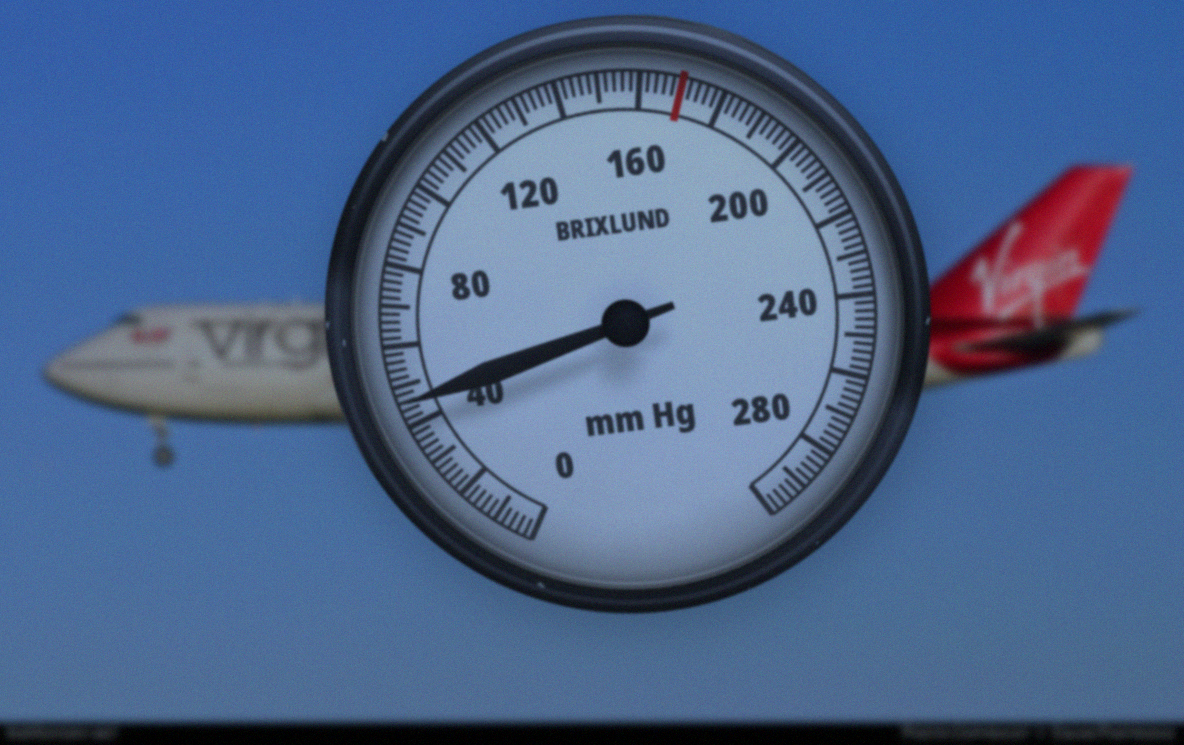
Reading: mmHg 46
